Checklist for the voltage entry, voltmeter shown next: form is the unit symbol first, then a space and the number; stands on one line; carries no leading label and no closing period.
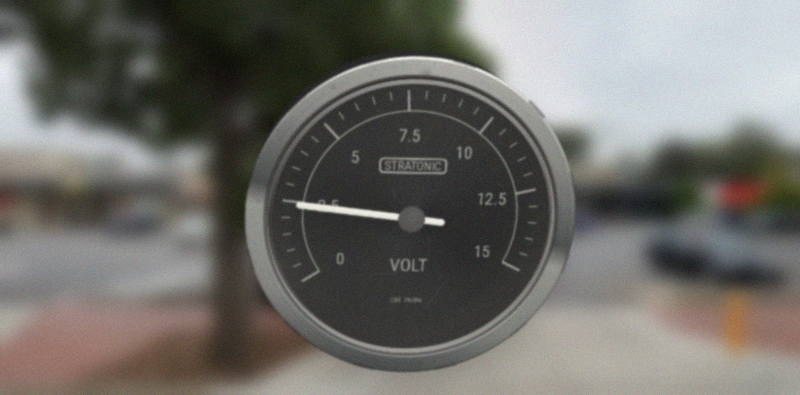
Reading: V 2.5
